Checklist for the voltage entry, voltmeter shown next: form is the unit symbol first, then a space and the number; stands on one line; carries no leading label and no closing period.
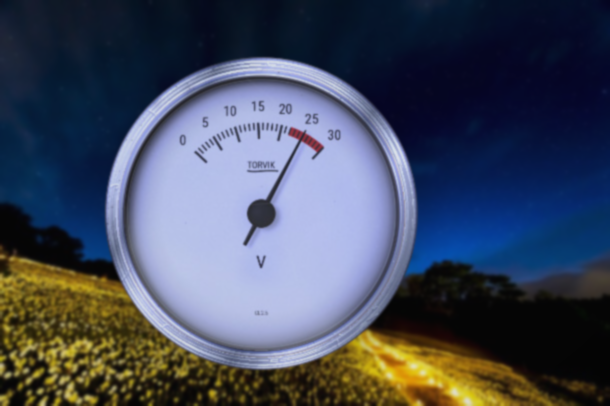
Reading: V 25
